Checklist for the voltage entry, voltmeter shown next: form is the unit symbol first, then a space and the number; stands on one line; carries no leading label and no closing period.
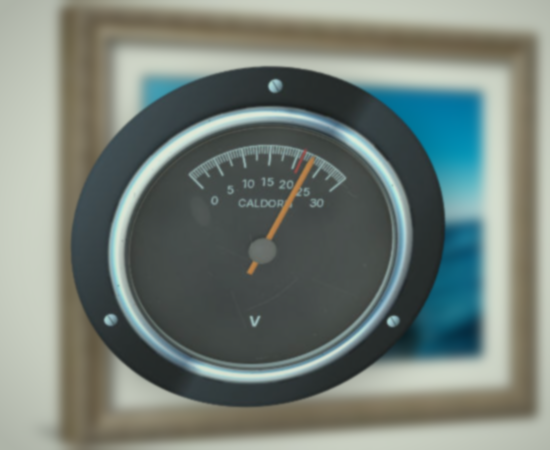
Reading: V 22.5
